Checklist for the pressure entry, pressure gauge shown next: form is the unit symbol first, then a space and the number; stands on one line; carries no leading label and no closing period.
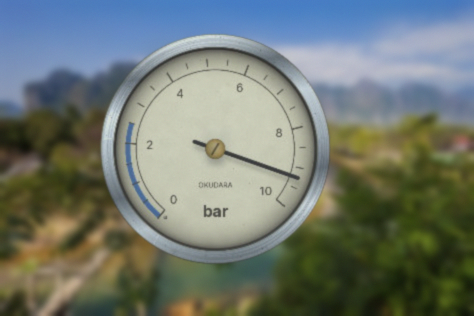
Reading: bar 9.25
